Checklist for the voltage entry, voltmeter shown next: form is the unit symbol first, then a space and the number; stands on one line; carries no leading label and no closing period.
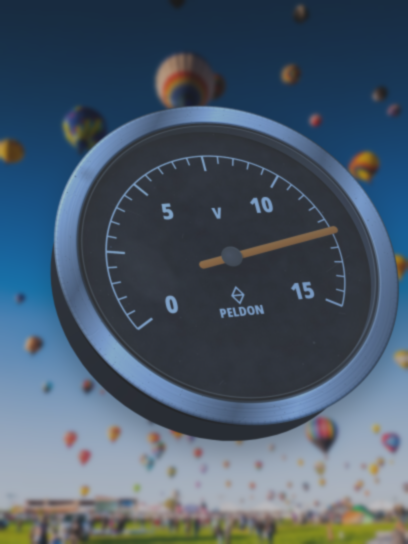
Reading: V 12.5
